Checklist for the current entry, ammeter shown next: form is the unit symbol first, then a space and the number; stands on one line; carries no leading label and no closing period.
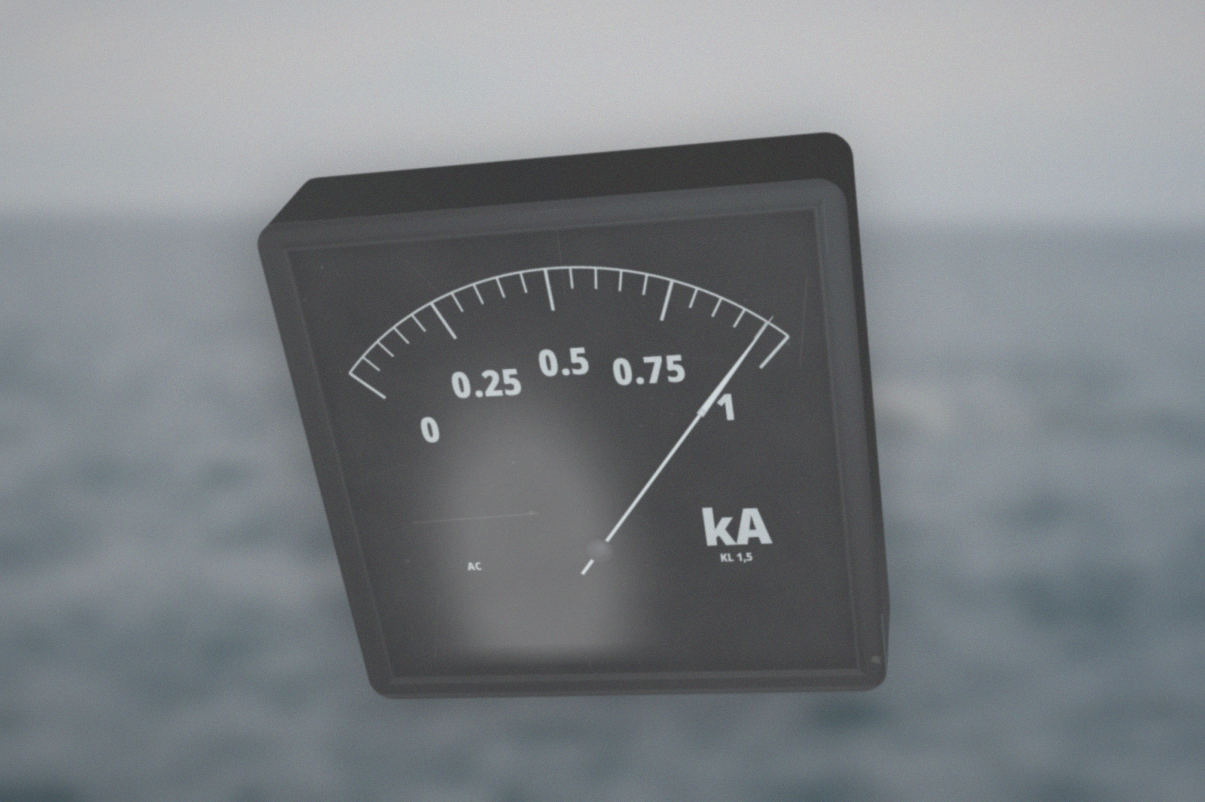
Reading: kA 0.95
